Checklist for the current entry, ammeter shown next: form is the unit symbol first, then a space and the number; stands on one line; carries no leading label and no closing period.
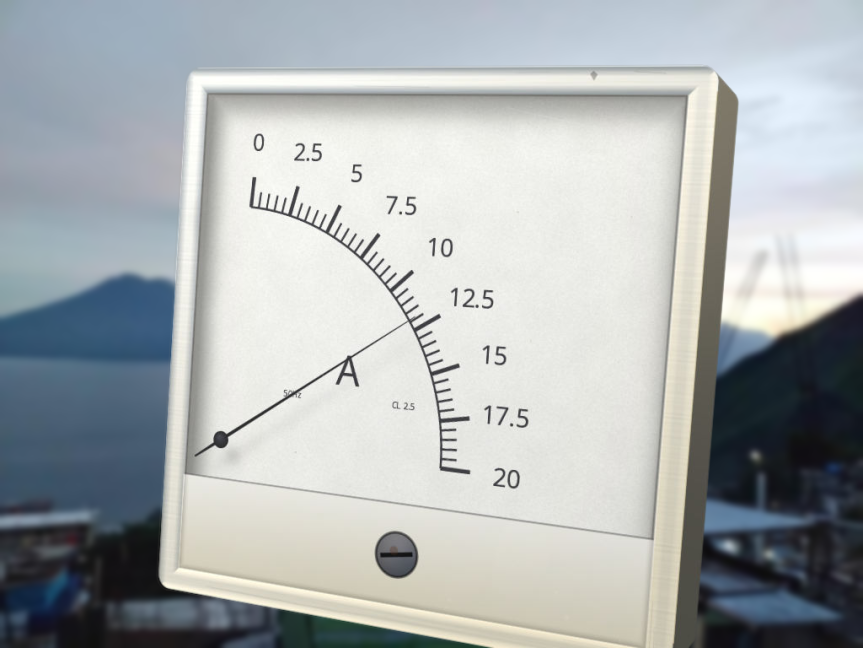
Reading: A 12
